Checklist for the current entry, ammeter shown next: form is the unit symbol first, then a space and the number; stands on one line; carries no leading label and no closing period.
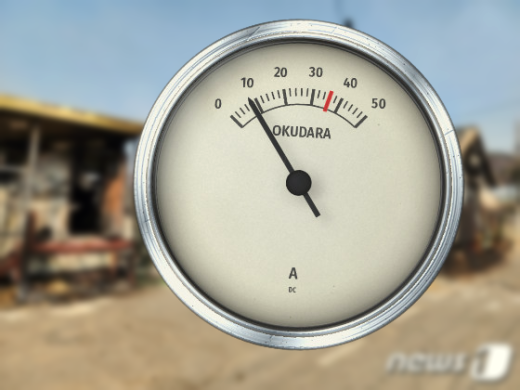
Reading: A 8
